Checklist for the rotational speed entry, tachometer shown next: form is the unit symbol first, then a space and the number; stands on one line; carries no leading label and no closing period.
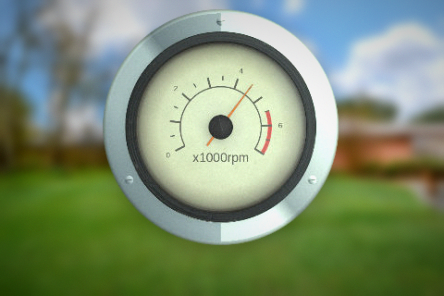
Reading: rpm 4500
